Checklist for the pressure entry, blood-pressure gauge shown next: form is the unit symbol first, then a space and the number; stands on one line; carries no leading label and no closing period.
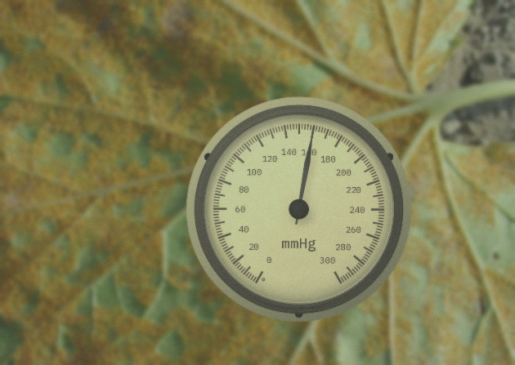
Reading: mmHg 160
